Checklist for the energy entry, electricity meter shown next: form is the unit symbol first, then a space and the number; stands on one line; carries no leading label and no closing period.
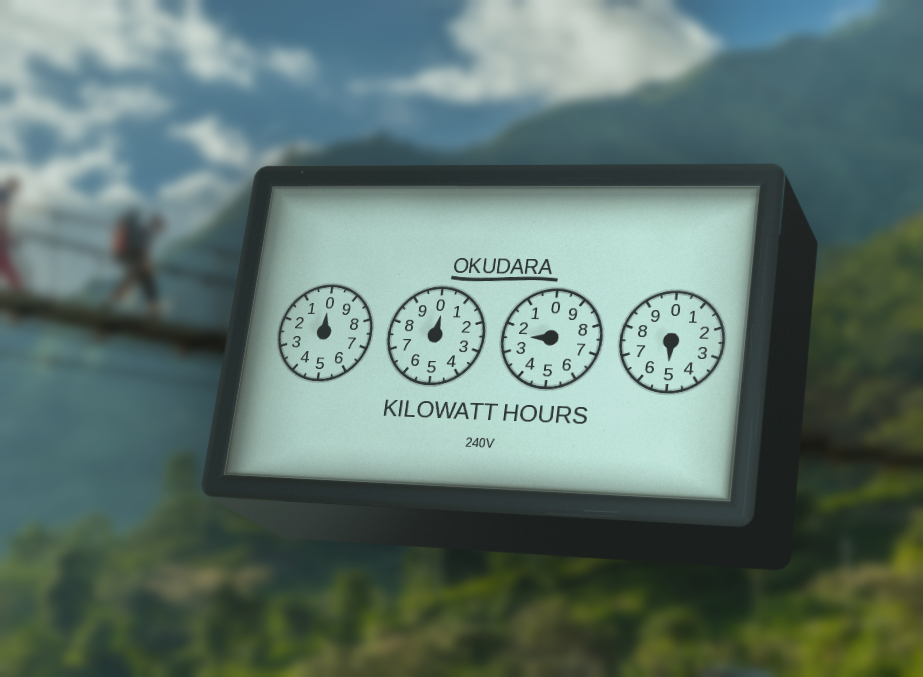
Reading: kWh 25
